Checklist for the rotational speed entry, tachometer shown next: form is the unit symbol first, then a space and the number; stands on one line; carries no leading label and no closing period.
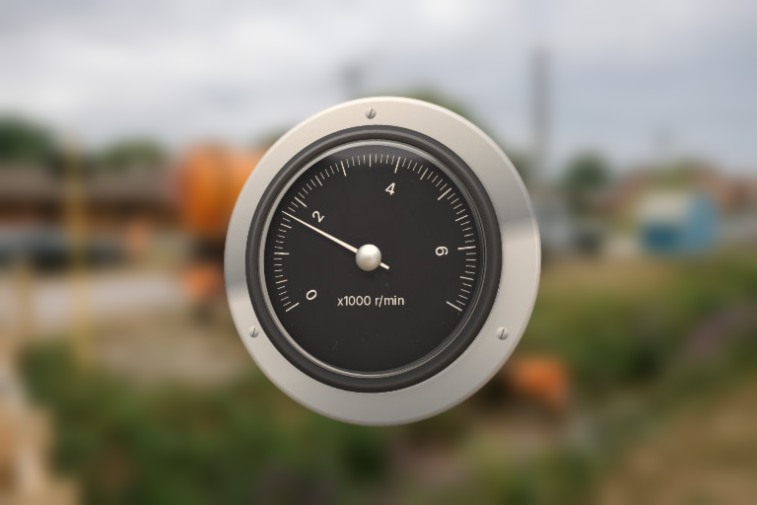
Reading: rpm 1700
